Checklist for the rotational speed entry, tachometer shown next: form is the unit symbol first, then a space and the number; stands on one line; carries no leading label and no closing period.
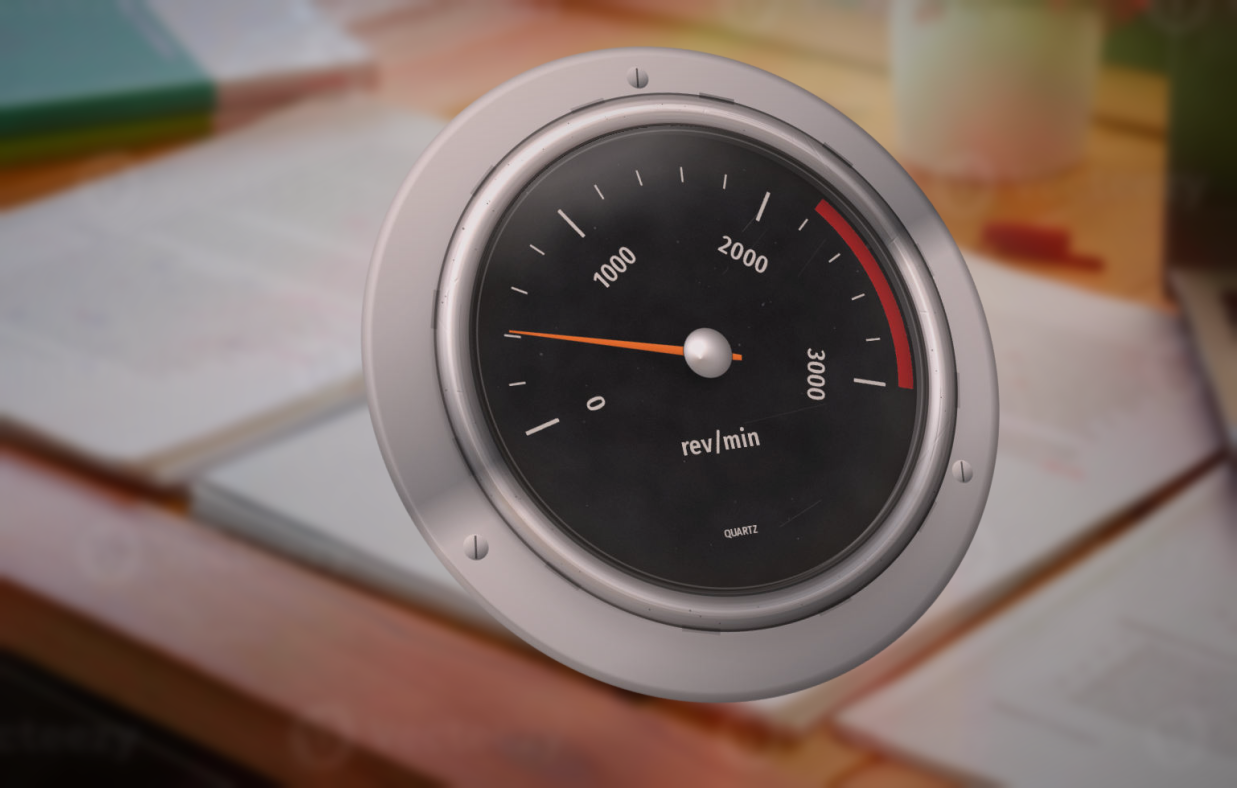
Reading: rpm 400
